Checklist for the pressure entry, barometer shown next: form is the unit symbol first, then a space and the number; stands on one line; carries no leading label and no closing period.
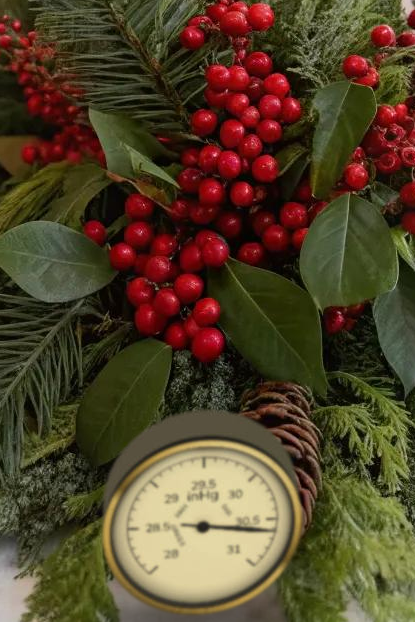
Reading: inHg 30.6
